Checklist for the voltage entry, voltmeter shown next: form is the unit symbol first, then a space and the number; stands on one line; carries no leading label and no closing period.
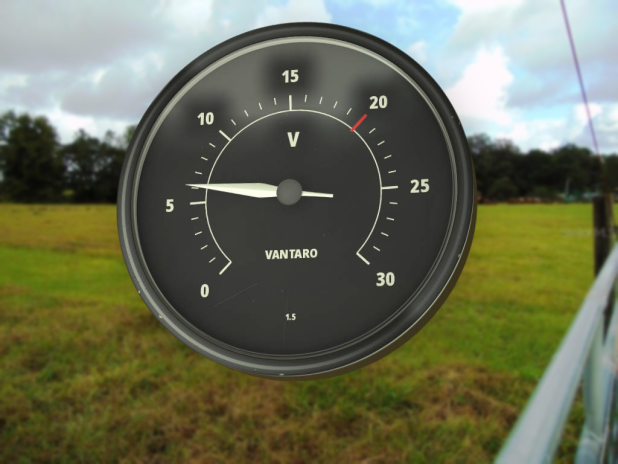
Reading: V 6
